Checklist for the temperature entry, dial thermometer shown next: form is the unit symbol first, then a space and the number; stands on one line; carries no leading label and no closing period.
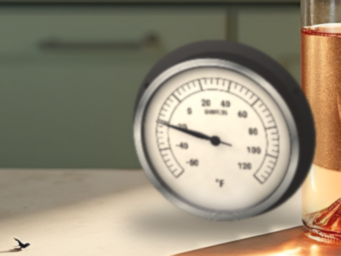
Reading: °F -20
